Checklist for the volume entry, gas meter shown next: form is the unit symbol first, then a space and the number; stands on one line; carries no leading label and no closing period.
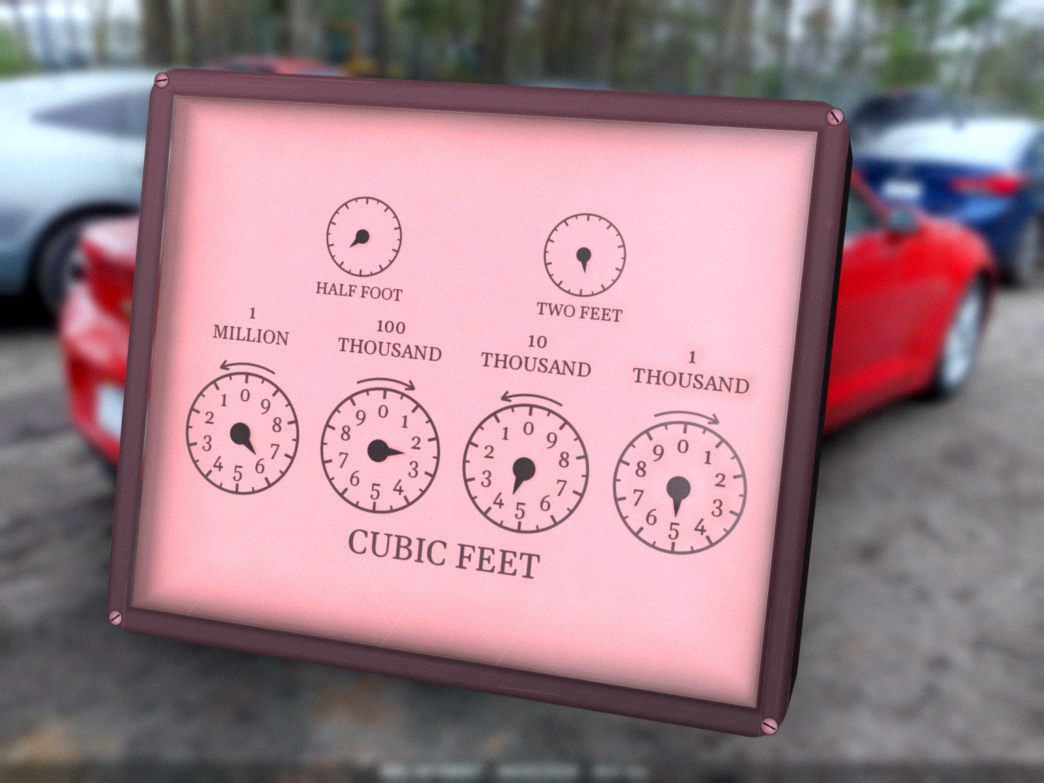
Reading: ft³ 624500
